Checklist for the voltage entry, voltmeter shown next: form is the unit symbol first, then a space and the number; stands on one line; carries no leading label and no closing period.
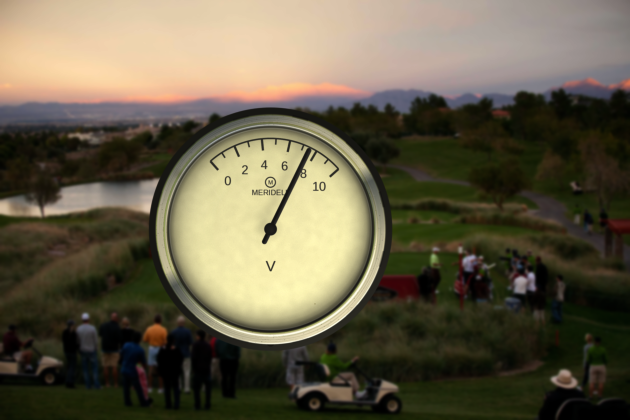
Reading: V 7.5
